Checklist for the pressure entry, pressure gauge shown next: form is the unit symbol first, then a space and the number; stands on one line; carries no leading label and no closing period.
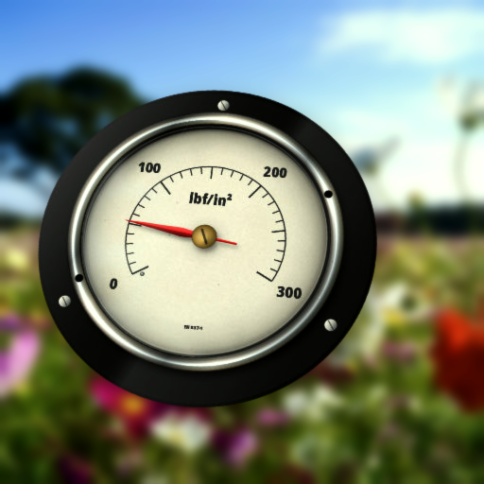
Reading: psi 50
